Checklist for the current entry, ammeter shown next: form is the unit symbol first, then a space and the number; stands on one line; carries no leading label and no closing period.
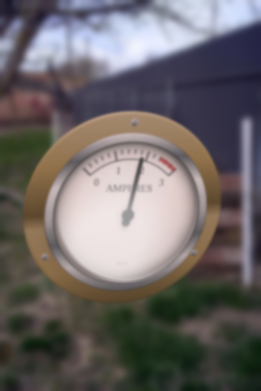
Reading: A 1.8
